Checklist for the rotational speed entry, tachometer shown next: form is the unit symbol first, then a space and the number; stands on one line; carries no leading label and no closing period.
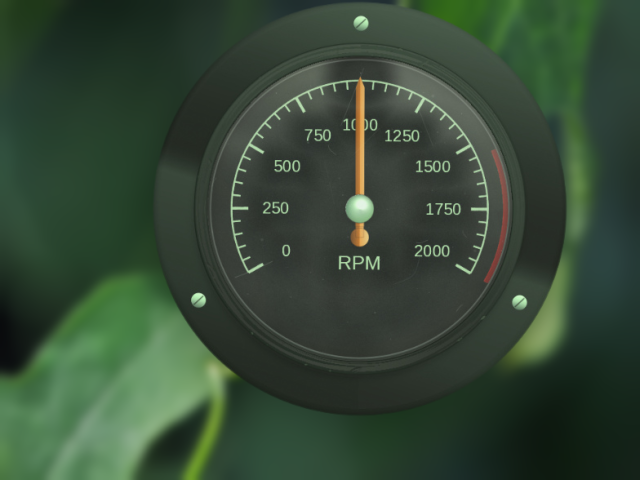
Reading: rpm 1000
